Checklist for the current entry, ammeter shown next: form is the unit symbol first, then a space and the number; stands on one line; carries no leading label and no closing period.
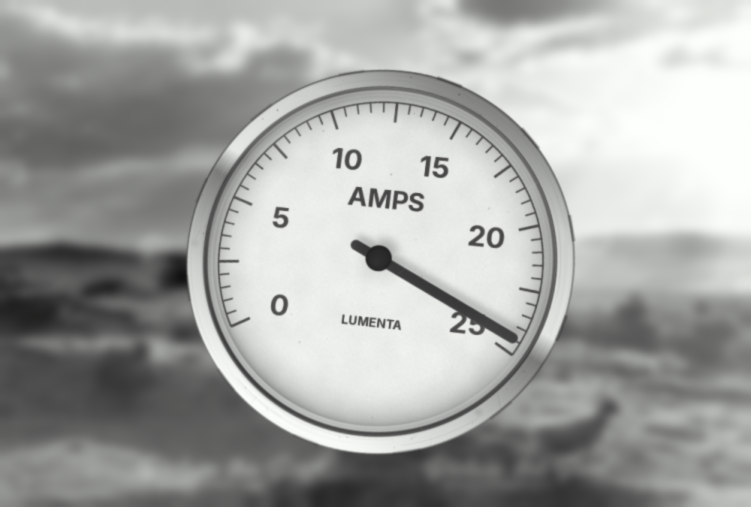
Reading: A 24.5
